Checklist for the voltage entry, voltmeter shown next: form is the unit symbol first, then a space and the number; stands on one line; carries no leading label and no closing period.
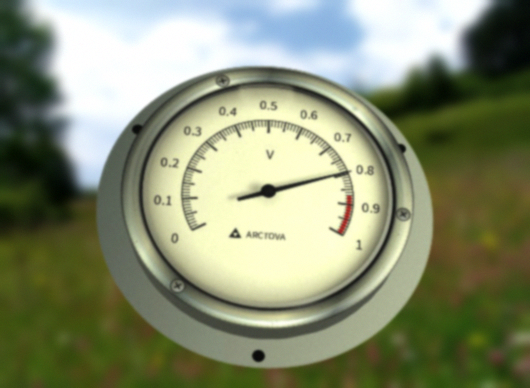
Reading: V 0.8
